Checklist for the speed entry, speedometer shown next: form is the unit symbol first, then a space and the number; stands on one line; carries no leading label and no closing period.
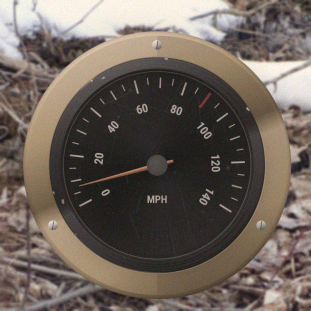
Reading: mph 7.5
